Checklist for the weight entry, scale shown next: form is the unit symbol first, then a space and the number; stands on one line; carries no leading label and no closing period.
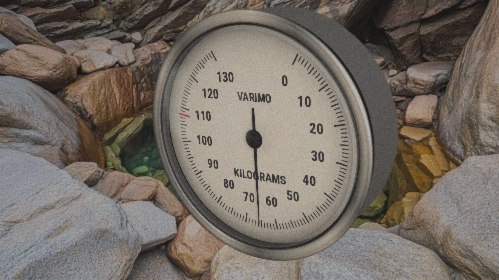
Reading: kg 65
